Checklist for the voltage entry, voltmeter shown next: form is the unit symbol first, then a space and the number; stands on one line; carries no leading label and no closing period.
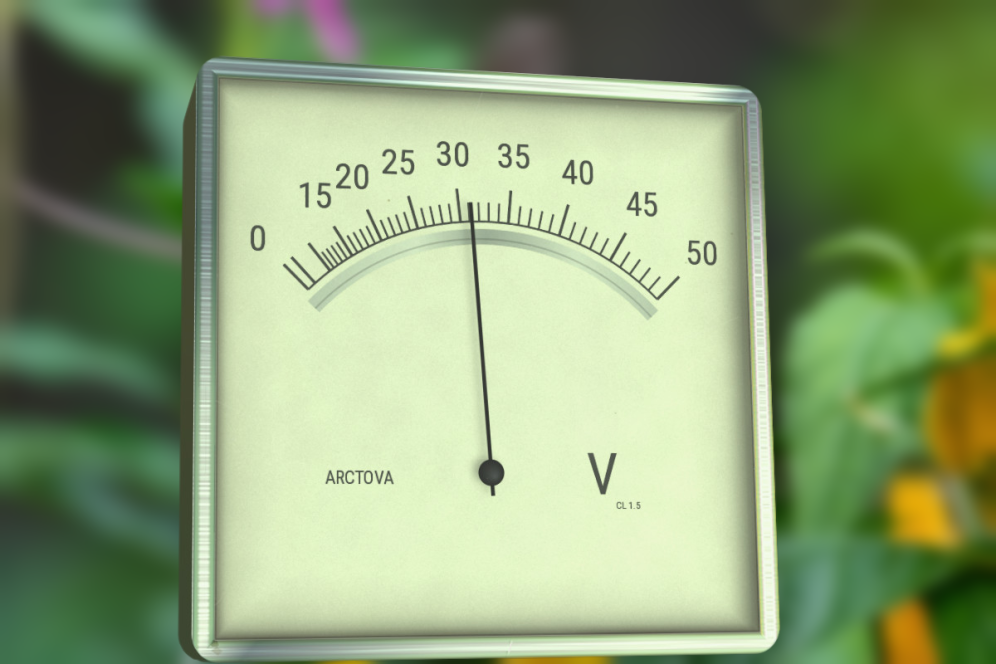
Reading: V 31
